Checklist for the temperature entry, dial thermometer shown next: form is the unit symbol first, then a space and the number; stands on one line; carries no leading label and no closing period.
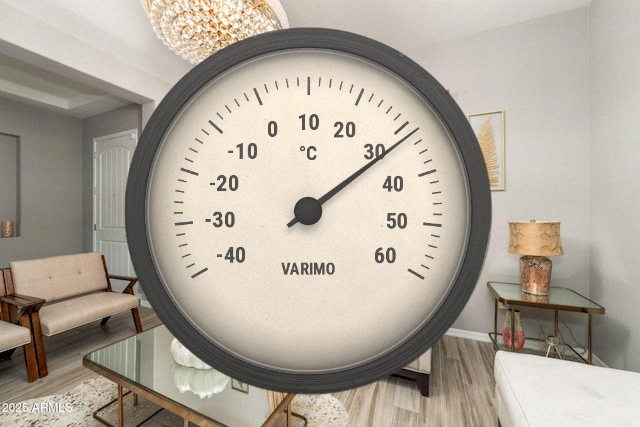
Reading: °C 32
